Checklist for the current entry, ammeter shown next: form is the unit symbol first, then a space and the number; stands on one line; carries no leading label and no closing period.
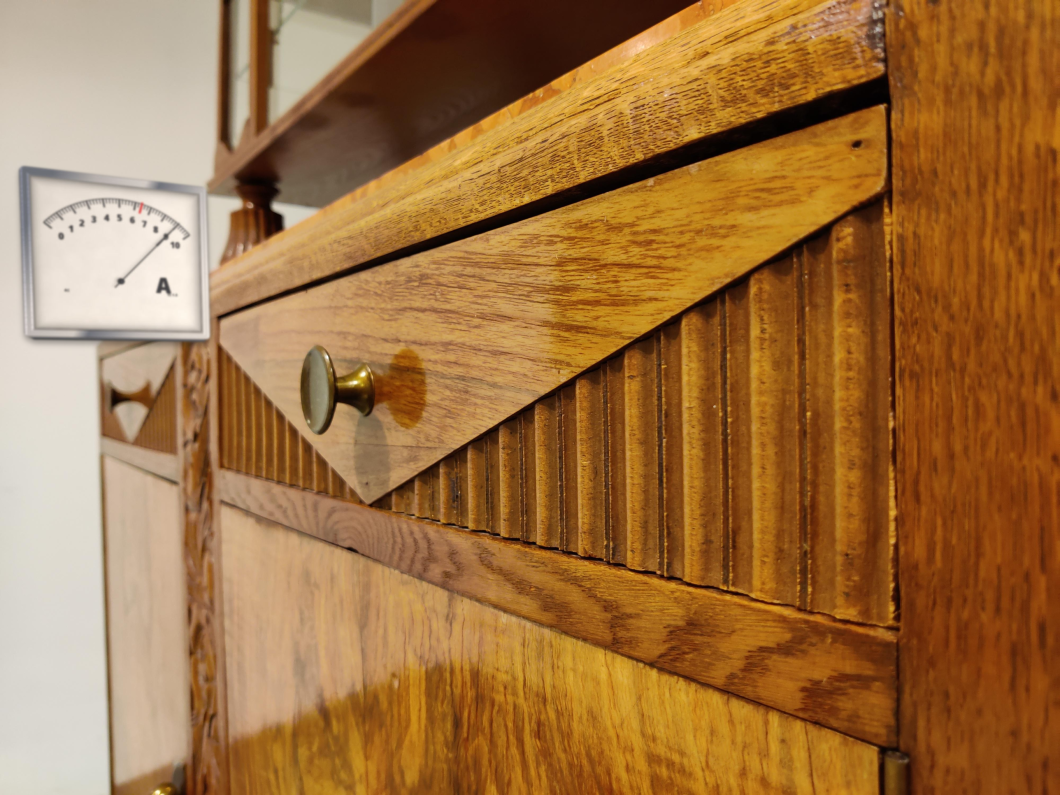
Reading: A 9
